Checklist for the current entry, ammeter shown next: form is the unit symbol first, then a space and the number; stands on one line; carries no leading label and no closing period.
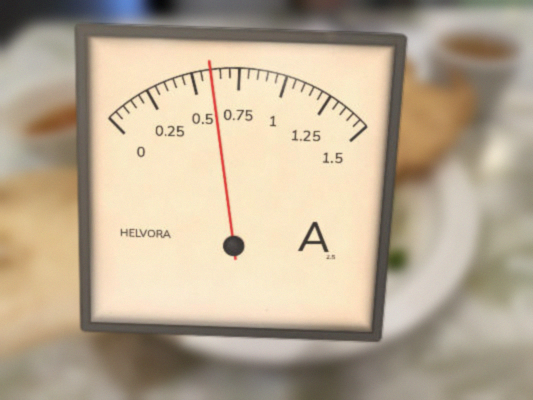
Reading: A 0.6
